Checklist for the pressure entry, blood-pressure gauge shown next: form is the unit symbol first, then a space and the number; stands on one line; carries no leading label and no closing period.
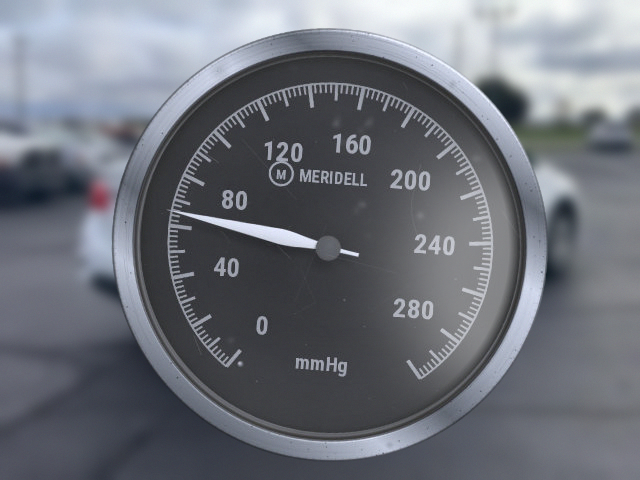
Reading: mmHg 66
